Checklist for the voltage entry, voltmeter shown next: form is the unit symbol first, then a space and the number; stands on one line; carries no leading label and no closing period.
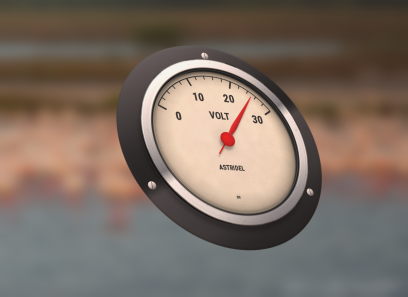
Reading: V 25
